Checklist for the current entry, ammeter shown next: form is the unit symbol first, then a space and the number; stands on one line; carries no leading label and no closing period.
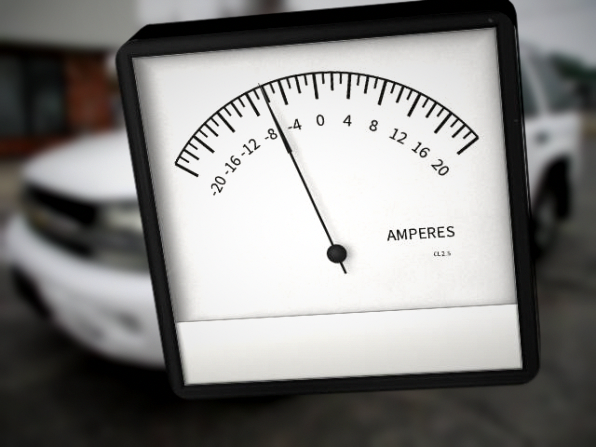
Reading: A -6
